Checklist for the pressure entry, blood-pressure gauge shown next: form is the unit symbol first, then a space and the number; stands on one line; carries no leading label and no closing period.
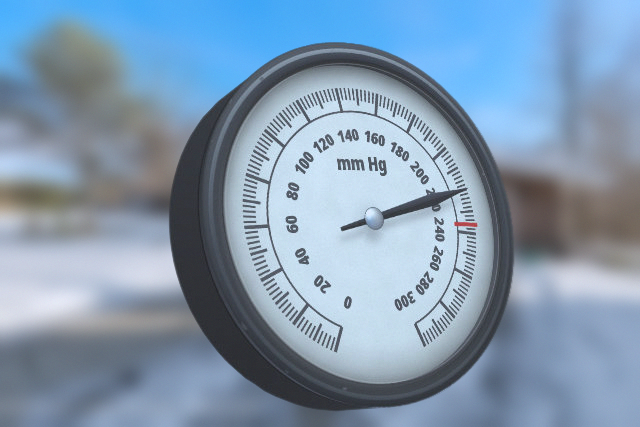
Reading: mmHg 220
